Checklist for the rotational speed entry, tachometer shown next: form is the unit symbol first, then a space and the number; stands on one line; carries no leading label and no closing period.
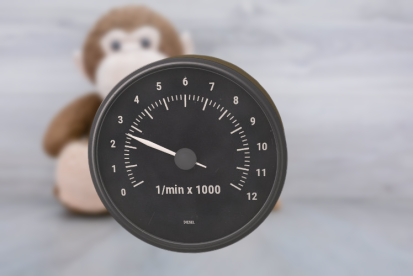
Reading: rpm 2600
